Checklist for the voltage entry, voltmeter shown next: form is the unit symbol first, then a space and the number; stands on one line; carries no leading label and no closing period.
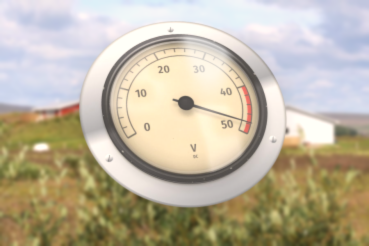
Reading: V 48
